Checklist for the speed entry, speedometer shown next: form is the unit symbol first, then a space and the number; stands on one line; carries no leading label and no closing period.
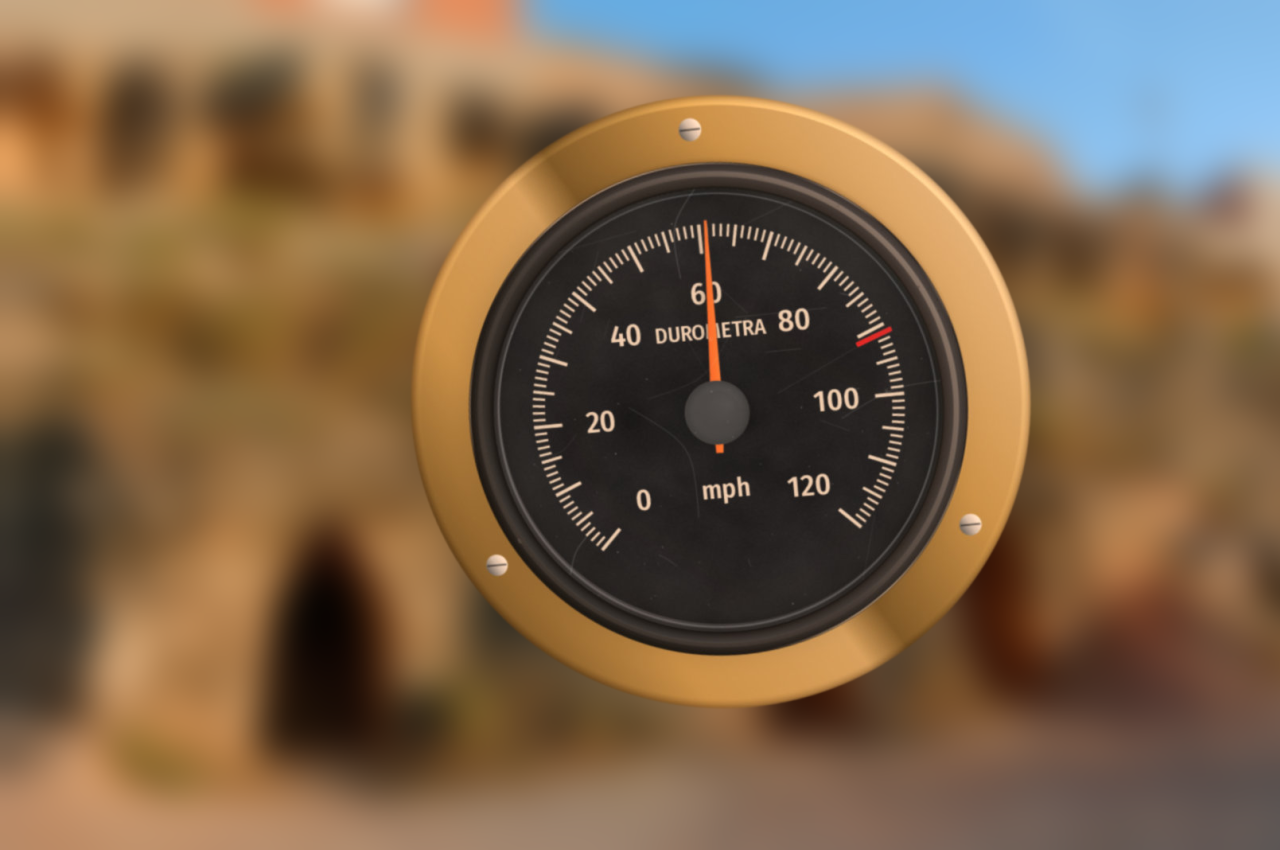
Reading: mph 61
